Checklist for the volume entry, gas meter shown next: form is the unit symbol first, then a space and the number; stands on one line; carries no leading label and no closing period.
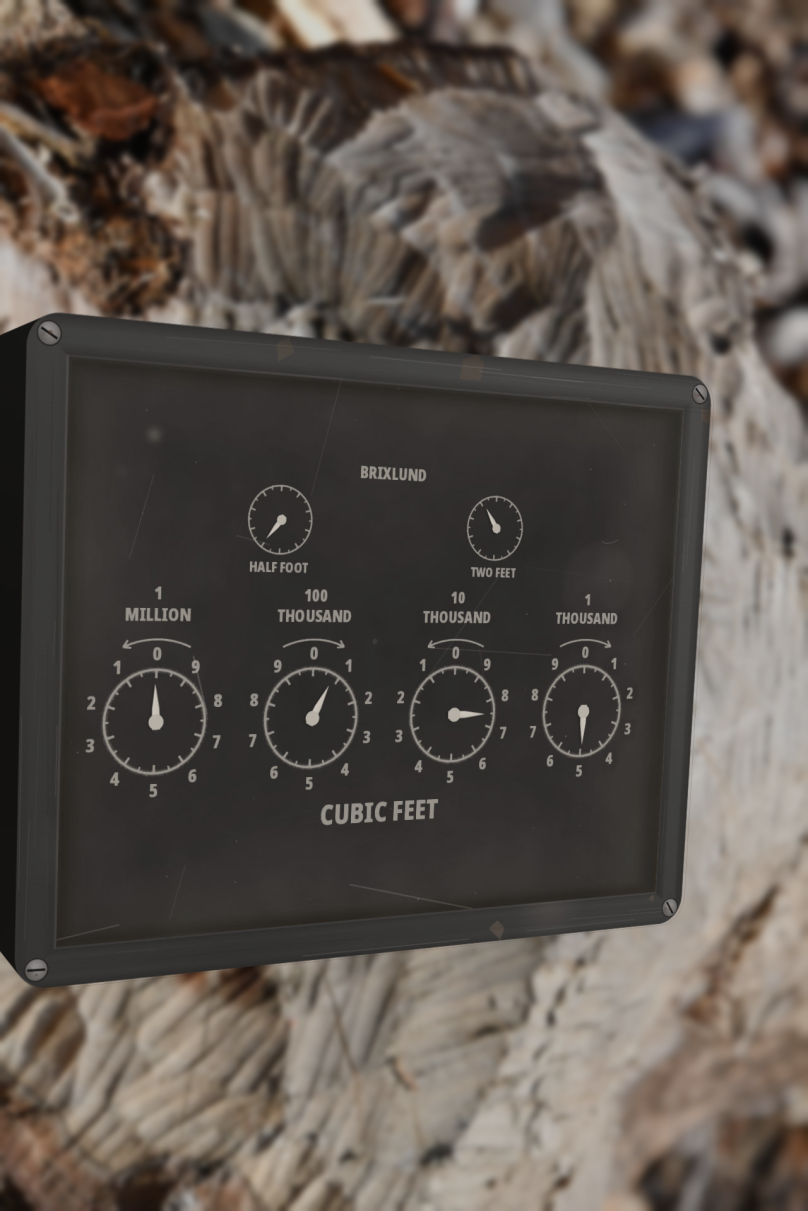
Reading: ft³ 7500
